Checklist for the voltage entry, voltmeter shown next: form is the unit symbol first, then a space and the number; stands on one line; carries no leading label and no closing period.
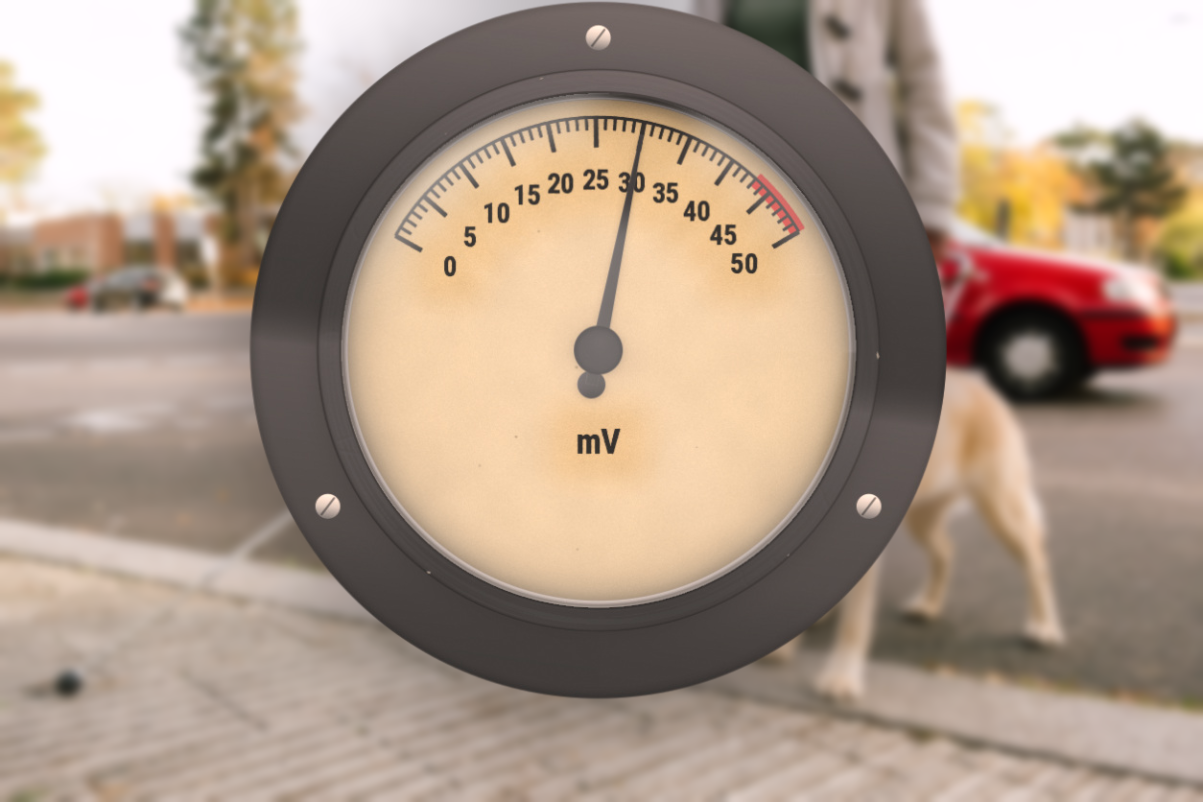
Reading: mV 30
